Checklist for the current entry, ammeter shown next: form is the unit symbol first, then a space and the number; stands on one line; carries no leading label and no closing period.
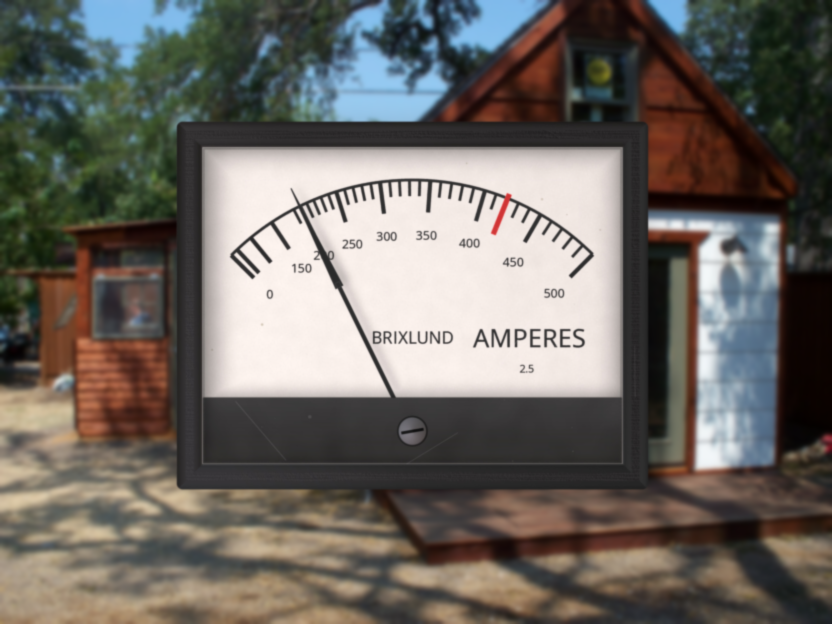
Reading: A 200
